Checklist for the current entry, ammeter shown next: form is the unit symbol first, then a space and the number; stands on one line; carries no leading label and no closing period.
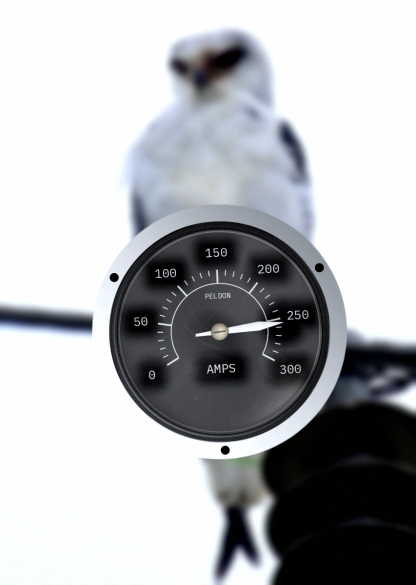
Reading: A 255
